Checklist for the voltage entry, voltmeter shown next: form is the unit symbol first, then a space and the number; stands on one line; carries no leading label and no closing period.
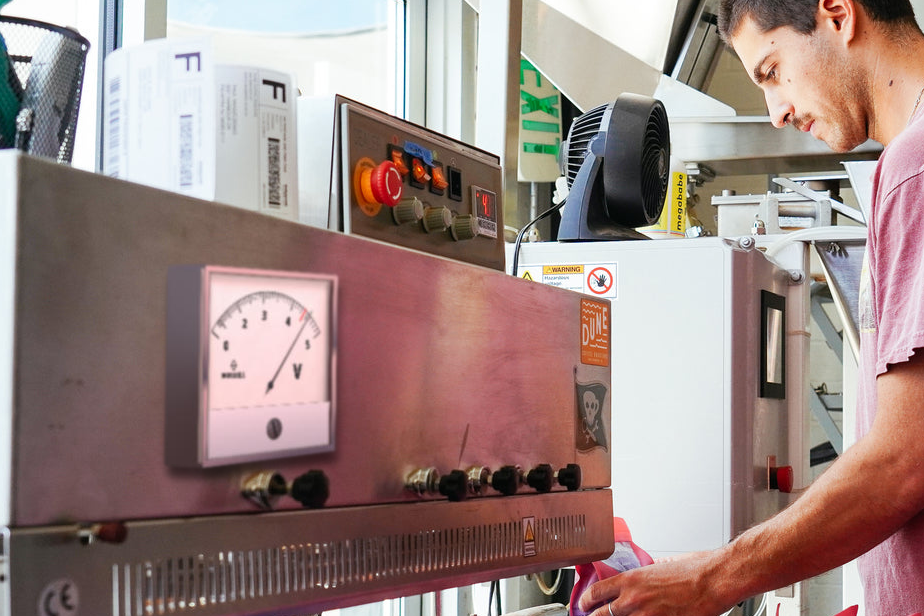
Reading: V 4.5
